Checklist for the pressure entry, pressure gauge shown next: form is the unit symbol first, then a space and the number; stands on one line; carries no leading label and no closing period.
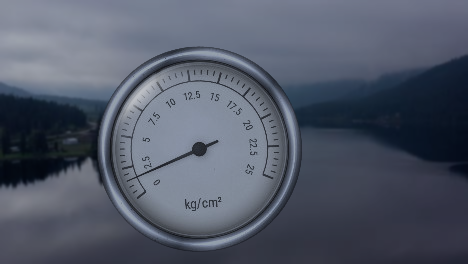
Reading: kg/cm² 1.5
